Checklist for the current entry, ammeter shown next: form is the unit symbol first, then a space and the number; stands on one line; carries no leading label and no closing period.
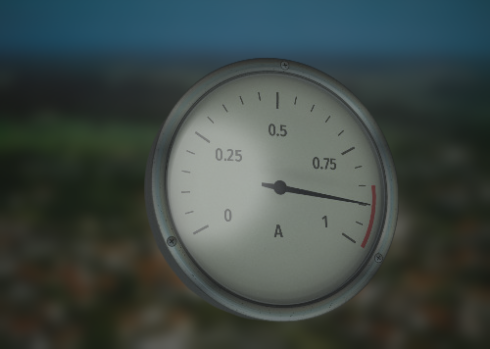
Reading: A 0.9
